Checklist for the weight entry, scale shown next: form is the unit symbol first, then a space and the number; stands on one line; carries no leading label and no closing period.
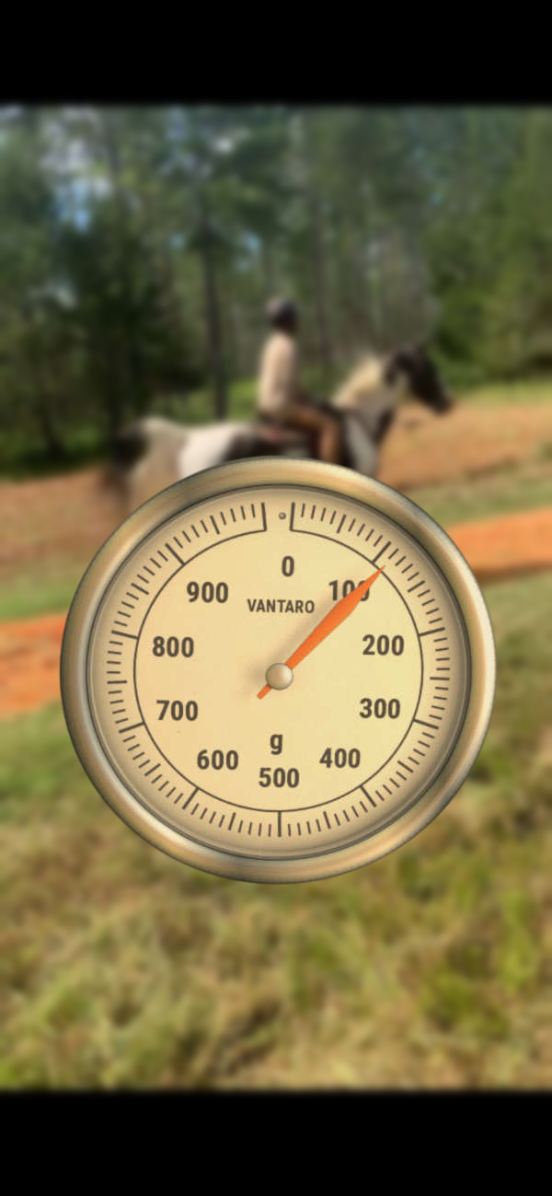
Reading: g 110
